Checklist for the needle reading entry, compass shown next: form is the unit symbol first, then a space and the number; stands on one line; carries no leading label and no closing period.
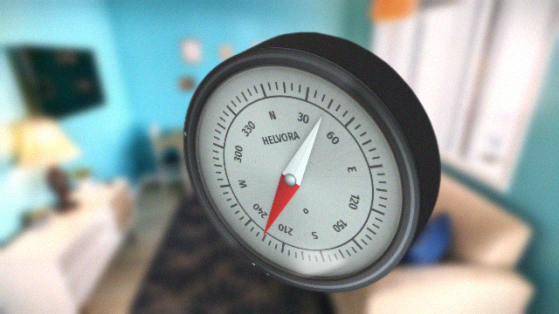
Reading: ° 225
